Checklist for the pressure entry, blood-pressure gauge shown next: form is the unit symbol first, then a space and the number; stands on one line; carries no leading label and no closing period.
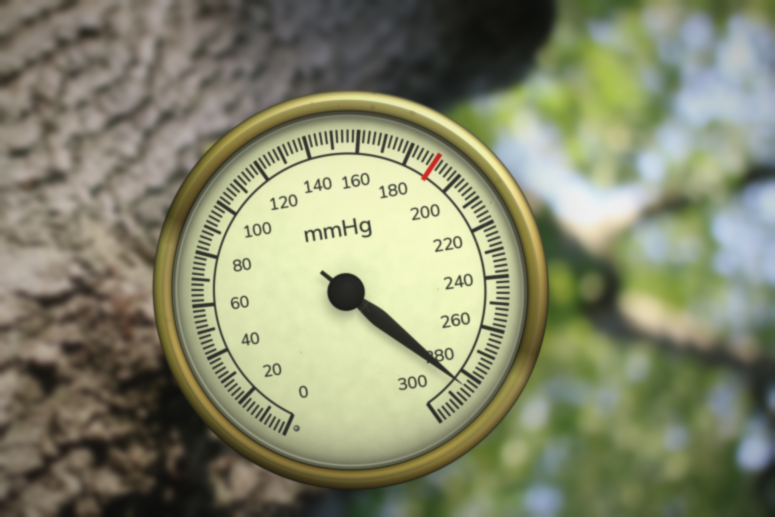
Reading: mmHg 284
